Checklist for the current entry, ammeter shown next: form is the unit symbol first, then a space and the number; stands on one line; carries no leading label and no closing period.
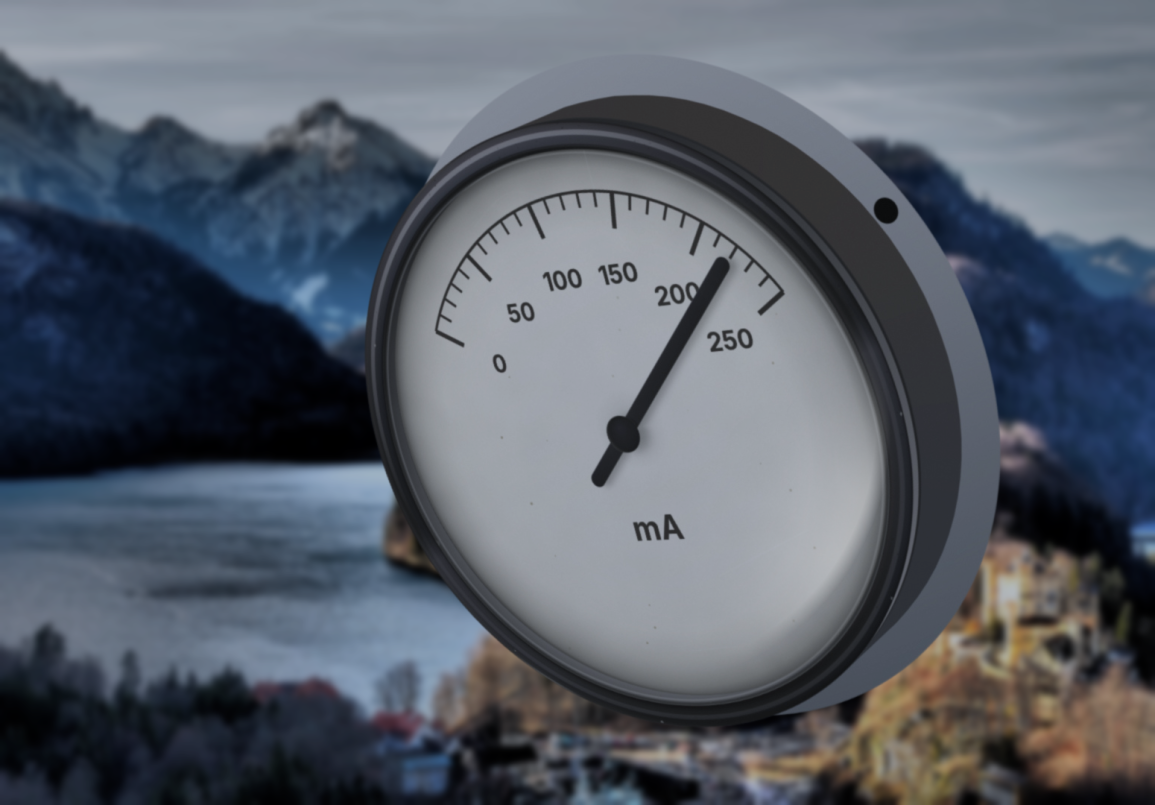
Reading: mA 220
